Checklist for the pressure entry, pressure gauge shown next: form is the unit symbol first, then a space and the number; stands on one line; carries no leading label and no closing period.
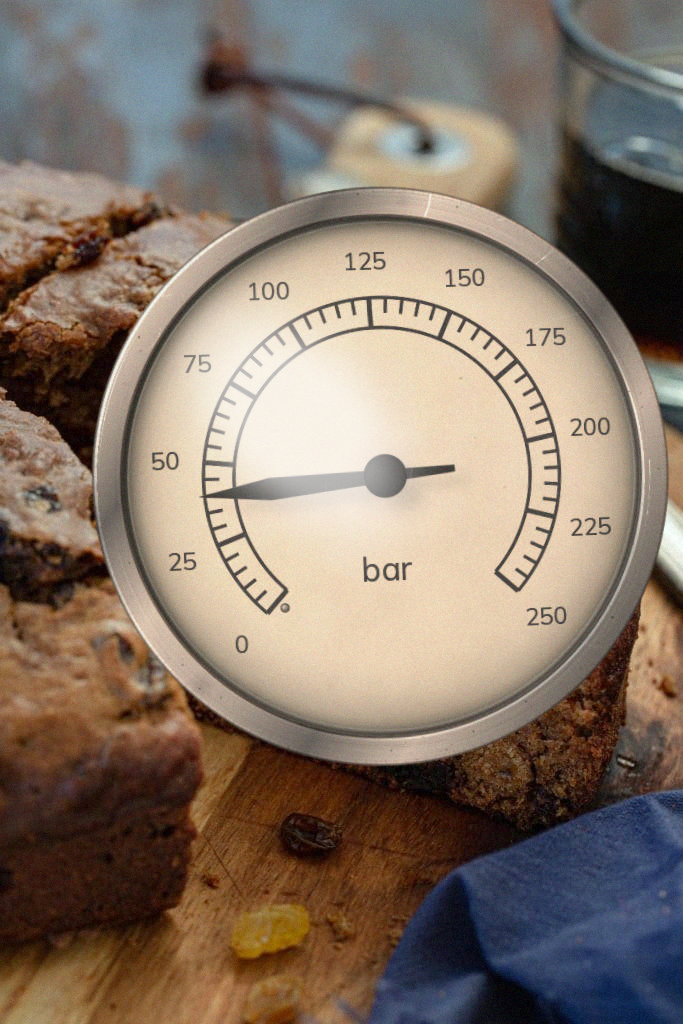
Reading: bar 40
